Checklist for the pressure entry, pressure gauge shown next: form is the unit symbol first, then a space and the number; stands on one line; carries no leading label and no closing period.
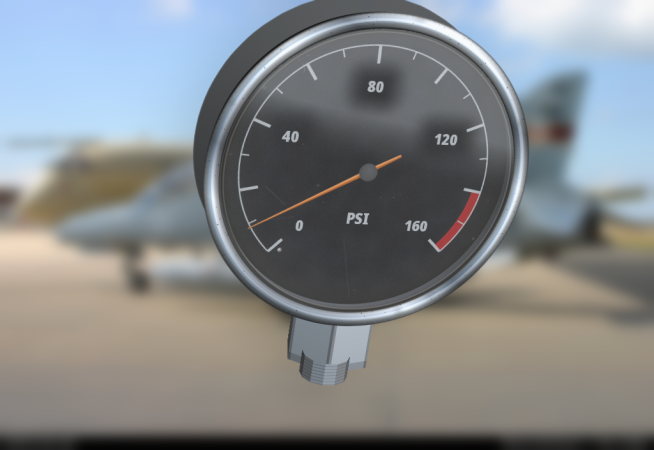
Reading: psi 10
